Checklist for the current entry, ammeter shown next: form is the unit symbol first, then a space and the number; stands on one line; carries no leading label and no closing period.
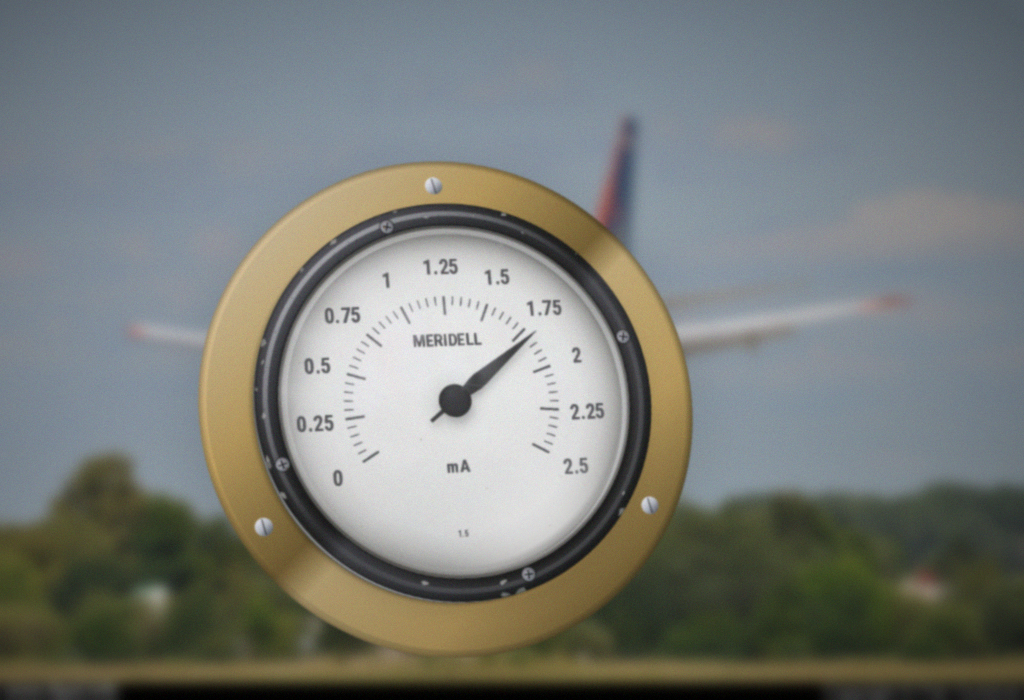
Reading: mA 1.8
